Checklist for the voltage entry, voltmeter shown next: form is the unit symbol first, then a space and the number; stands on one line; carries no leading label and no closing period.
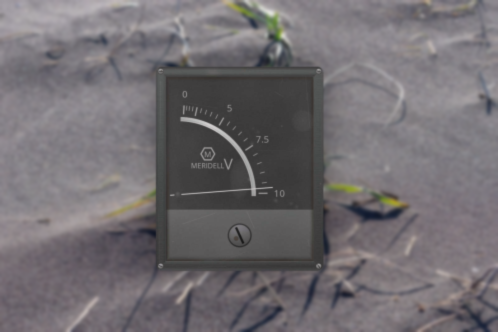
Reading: V 9.75
